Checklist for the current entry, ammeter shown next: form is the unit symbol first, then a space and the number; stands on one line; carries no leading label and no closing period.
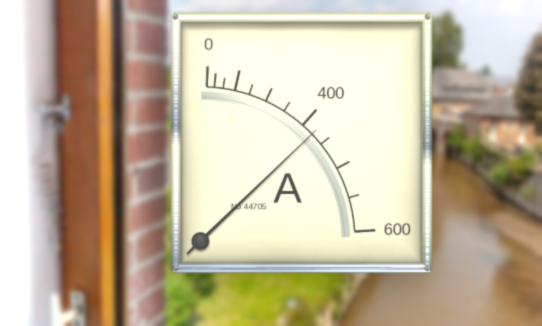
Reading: A 425
